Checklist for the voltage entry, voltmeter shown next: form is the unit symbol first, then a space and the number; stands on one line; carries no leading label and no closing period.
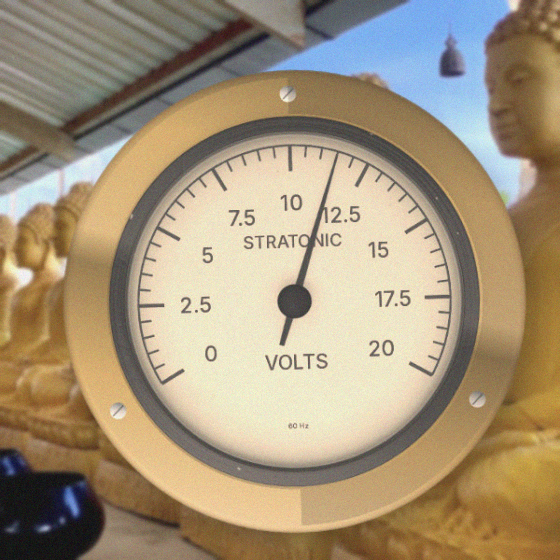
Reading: V 11.5
